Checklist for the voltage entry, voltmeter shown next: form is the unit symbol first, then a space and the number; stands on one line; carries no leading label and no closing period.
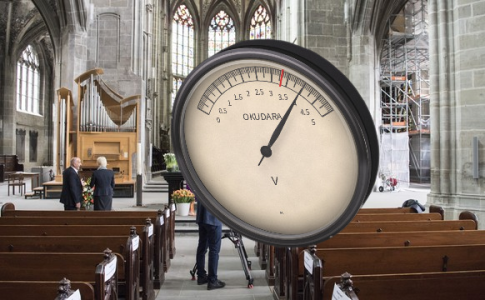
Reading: V 4
